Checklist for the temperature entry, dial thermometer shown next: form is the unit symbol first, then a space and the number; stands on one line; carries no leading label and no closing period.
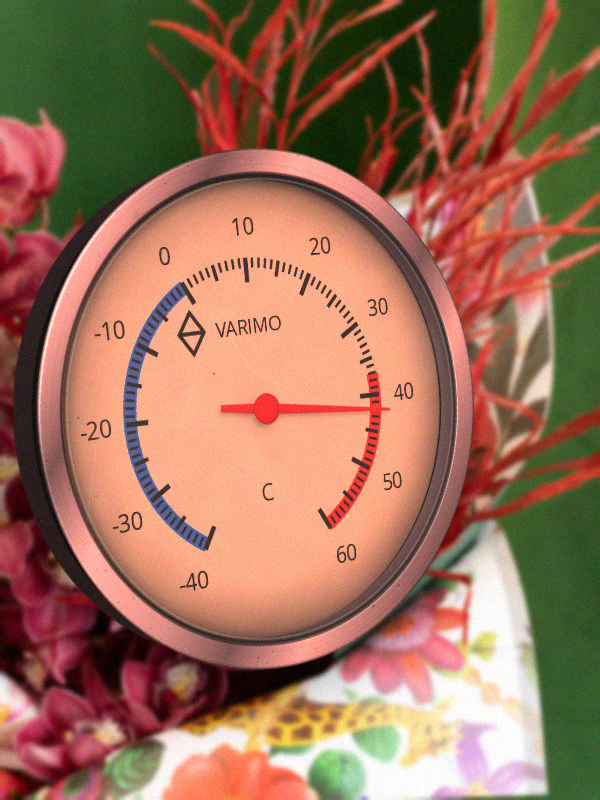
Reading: °C 42
